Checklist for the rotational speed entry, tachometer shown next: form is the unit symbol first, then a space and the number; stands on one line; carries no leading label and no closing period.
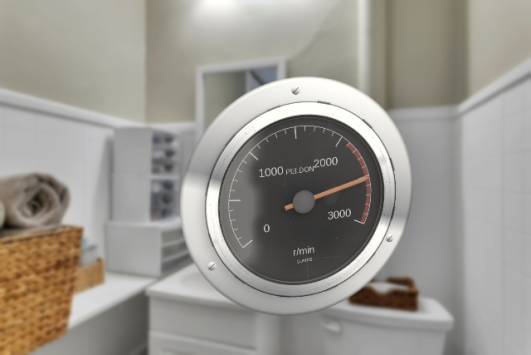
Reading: rpm 2500
